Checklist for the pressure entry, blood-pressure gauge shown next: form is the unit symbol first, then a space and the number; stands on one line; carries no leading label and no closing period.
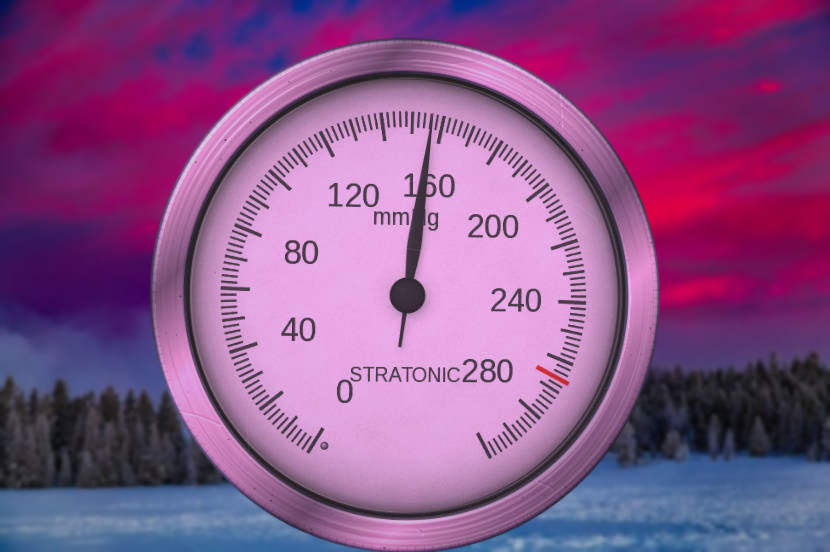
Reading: mmHg 156
